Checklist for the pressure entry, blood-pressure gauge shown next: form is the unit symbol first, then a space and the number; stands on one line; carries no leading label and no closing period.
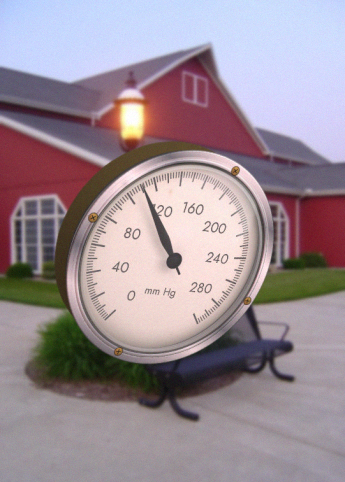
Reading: mmHg 110
